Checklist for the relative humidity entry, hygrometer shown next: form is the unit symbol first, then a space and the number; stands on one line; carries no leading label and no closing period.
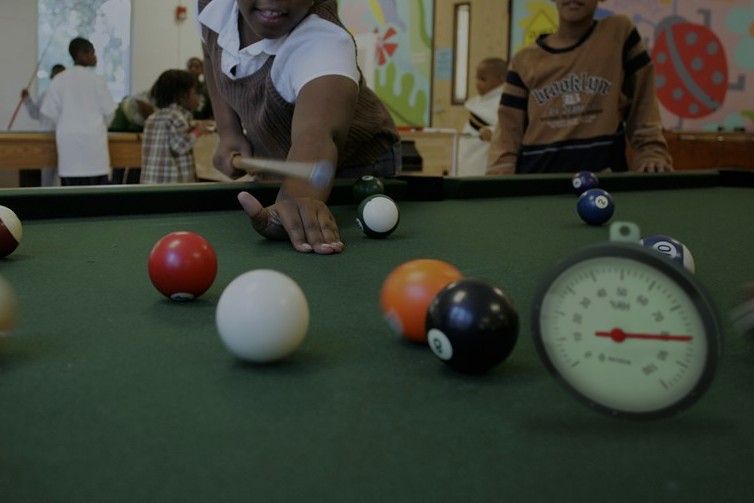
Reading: % 80
